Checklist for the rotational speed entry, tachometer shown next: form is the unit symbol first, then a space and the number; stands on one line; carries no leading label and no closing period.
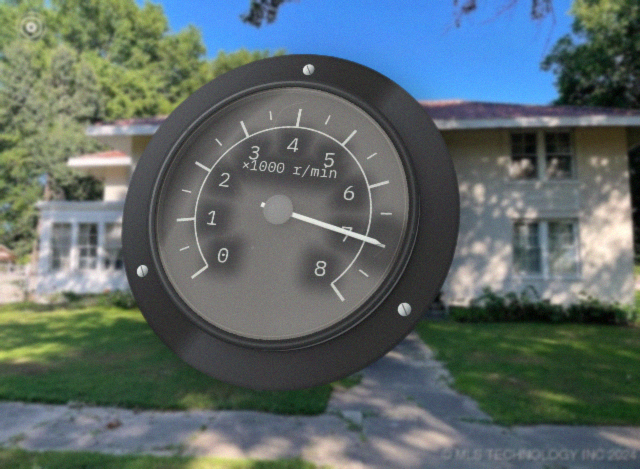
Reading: rpm 7000
